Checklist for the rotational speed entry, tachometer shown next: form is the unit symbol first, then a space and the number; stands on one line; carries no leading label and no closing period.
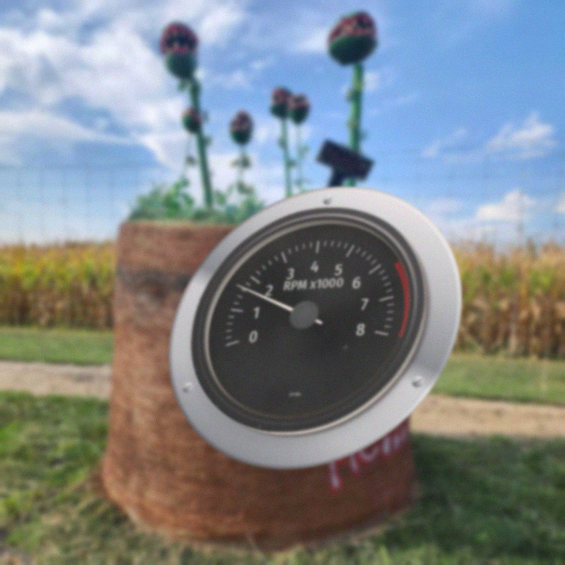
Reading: rpm 1600
